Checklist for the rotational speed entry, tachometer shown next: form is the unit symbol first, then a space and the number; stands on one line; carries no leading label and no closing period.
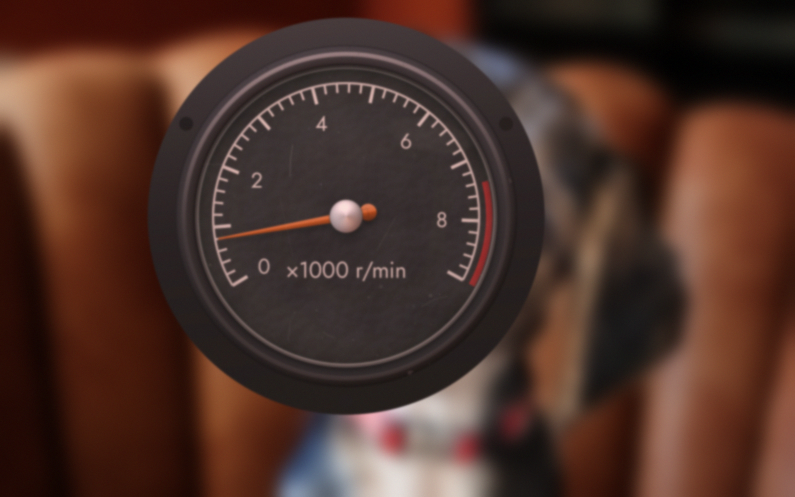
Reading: rpm 800
